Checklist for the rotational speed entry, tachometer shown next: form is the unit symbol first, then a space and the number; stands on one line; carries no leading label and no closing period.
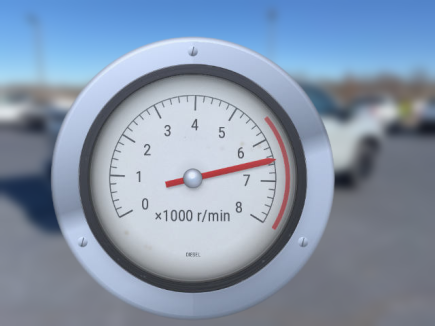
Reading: rpm 6500
